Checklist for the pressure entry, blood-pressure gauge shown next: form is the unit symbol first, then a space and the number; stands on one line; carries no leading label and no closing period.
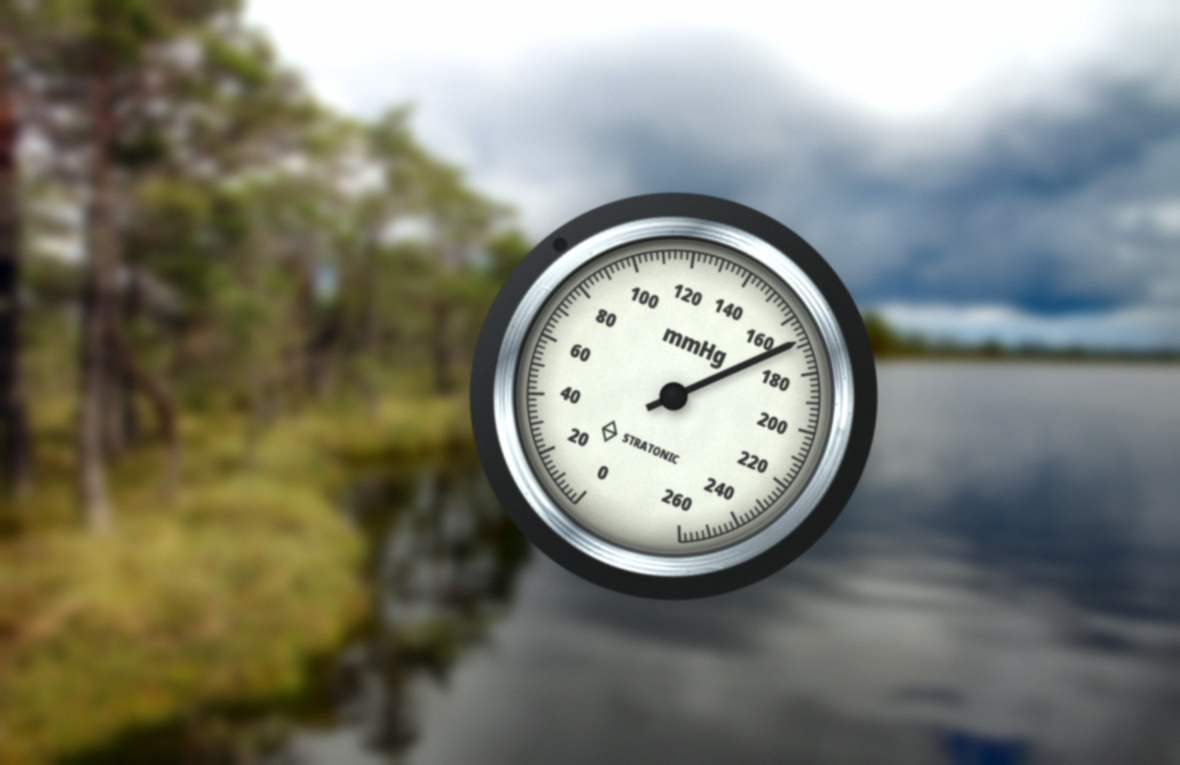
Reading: mmHg 168
